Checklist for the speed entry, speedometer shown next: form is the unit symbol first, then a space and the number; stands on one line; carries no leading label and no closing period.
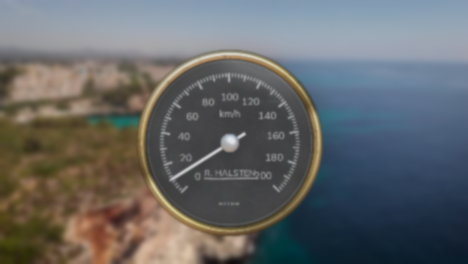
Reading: km/h 10
